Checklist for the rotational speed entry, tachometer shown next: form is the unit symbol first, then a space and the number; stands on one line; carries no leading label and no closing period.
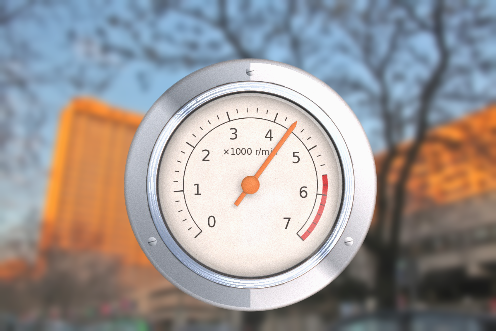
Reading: rpm 4400
